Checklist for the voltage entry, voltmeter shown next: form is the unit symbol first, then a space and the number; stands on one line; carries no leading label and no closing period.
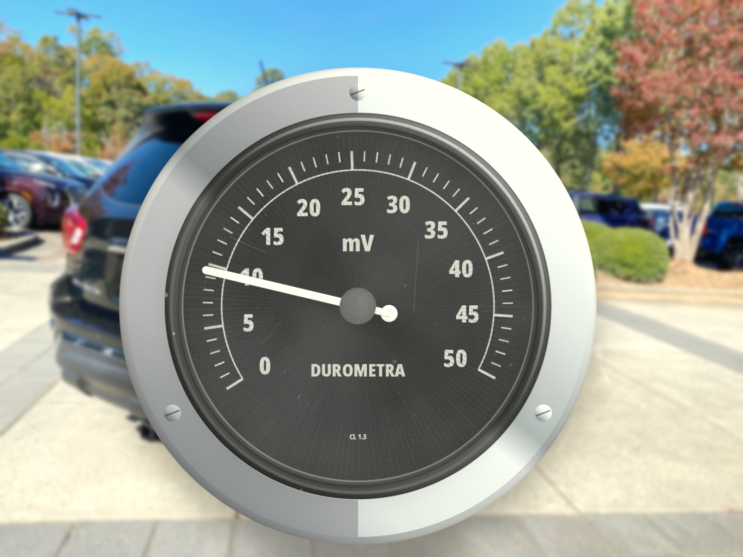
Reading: mV 9.5
